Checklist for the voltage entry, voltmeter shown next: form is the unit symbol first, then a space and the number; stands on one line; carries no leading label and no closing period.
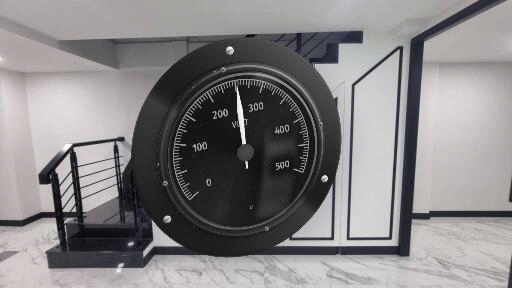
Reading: V 250
